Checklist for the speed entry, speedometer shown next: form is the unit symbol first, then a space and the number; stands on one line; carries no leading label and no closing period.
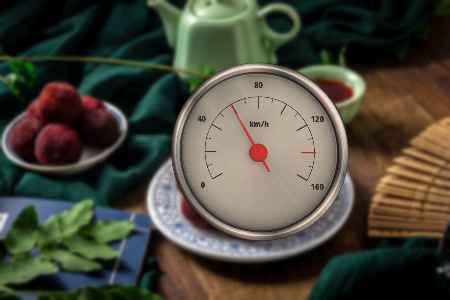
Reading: km/h 60
